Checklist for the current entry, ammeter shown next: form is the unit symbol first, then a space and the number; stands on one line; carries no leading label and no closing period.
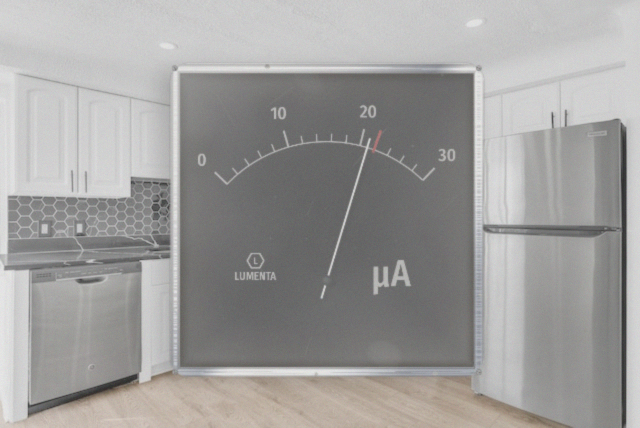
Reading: µA 21
